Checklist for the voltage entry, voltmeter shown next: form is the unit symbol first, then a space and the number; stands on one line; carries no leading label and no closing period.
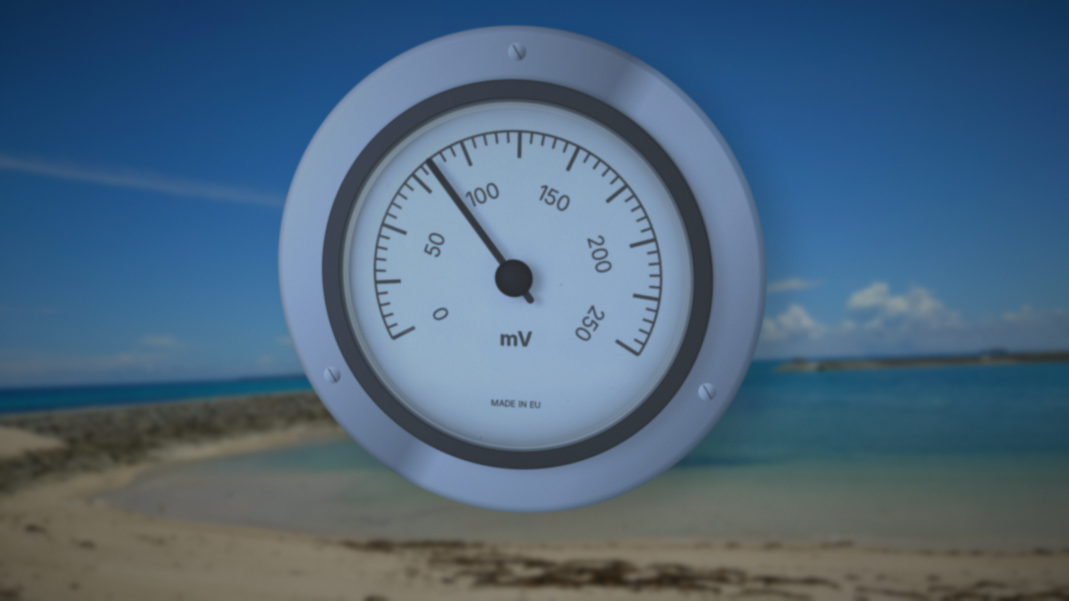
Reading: mV 85
